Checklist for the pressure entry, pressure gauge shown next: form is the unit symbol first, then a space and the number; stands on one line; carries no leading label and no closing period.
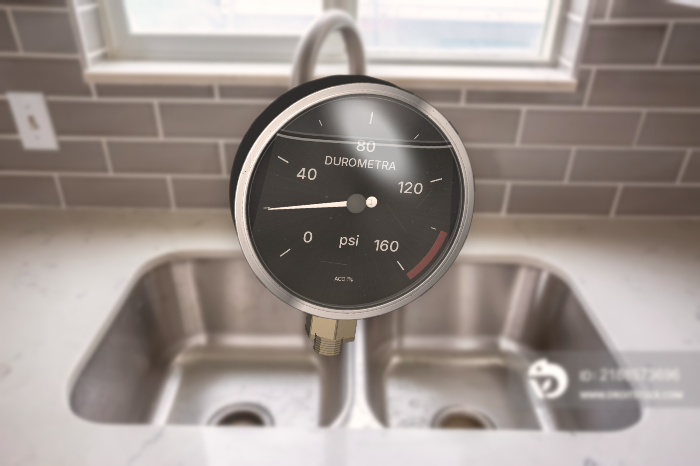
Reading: psi 20
